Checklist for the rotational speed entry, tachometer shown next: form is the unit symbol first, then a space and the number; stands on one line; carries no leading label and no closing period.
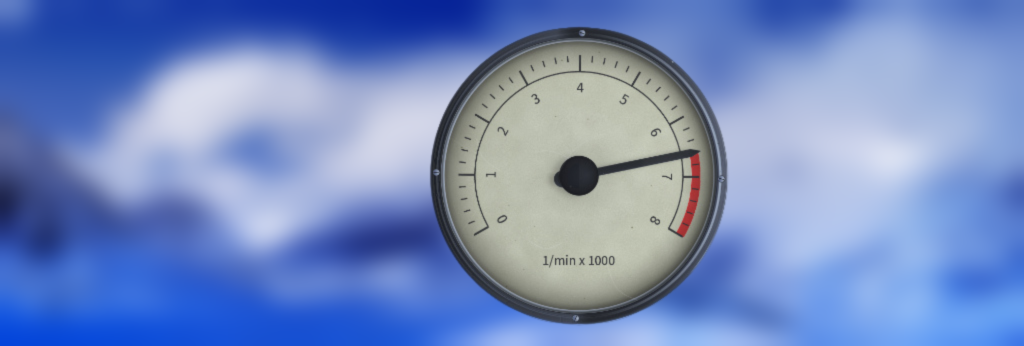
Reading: rpm 6600
